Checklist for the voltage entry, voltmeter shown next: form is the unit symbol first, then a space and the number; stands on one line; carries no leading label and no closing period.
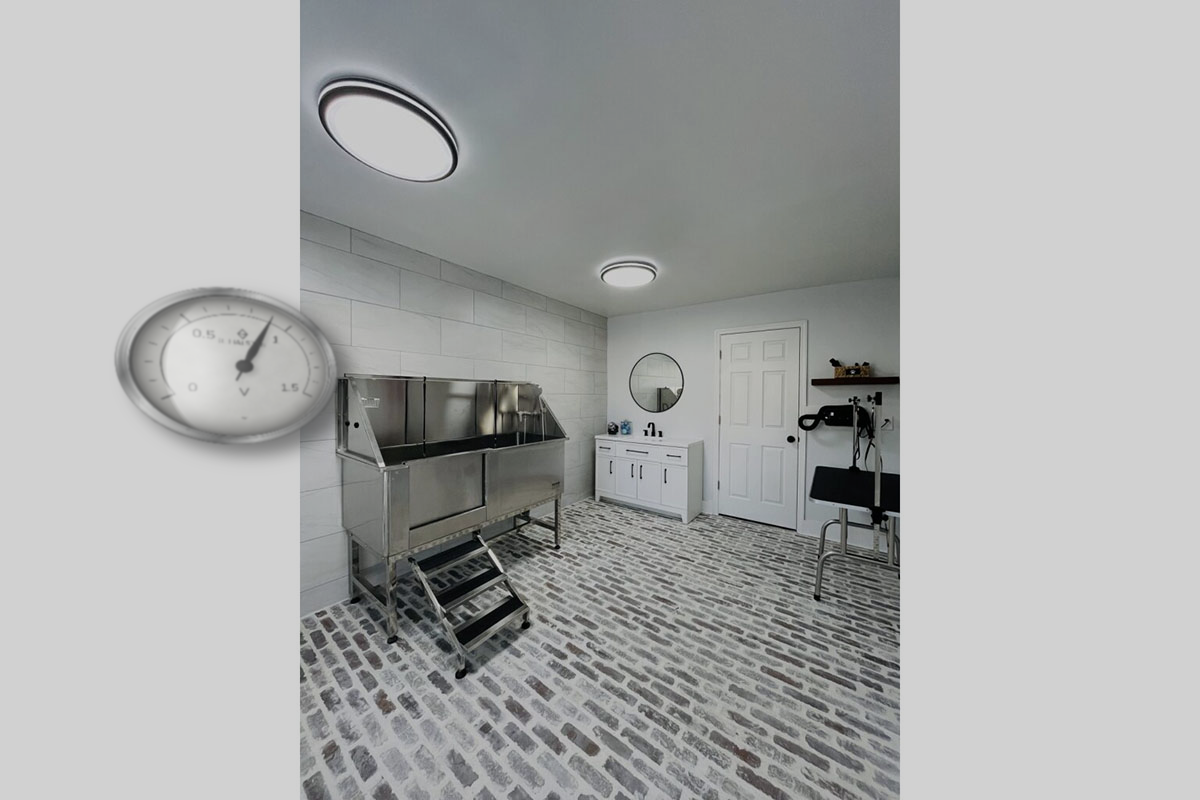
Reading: V 0.9
